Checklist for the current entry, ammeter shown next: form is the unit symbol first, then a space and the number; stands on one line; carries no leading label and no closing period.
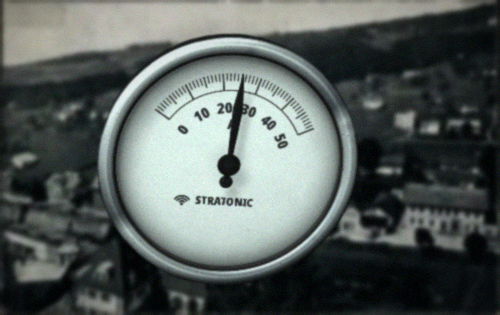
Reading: A 25
